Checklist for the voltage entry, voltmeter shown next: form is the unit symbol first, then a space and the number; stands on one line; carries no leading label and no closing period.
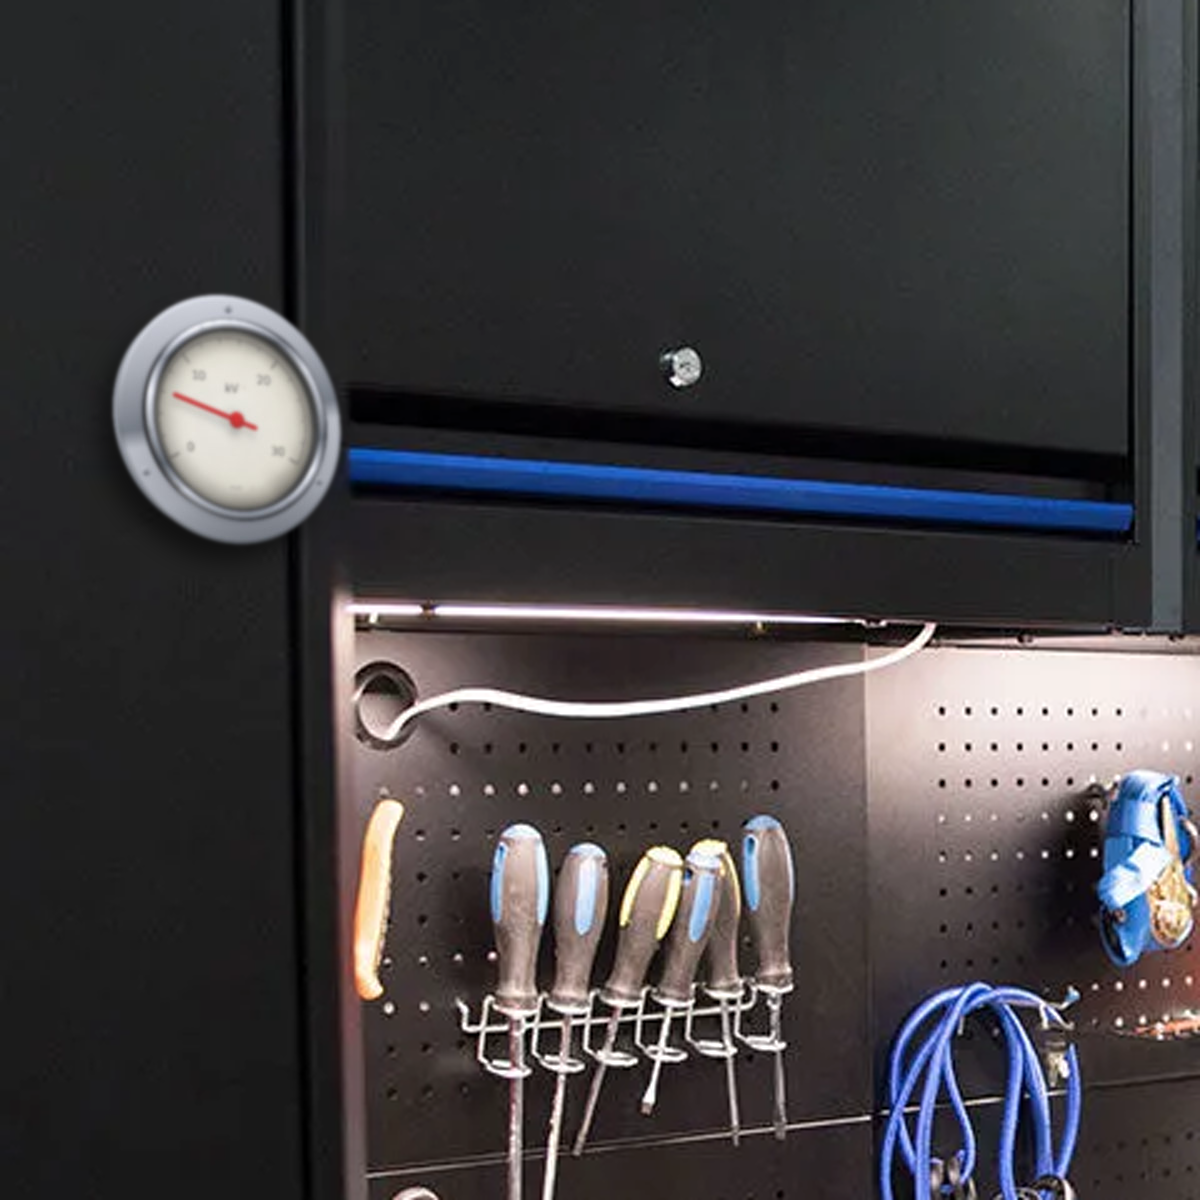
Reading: kV 6
